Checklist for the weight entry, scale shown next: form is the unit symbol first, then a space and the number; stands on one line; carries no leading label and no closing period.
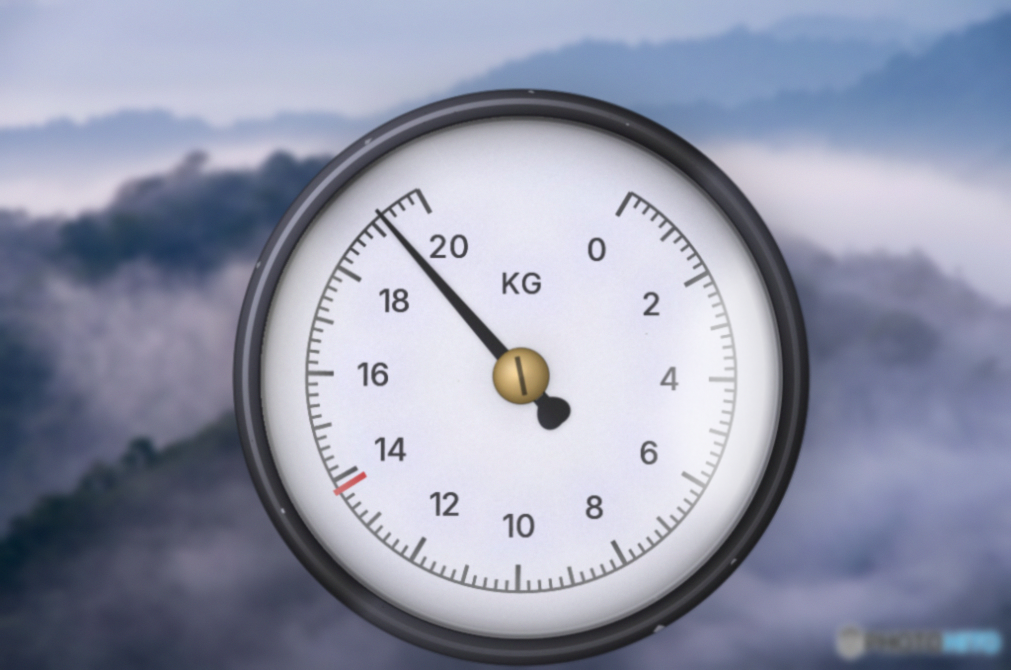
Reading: kg 19.2
